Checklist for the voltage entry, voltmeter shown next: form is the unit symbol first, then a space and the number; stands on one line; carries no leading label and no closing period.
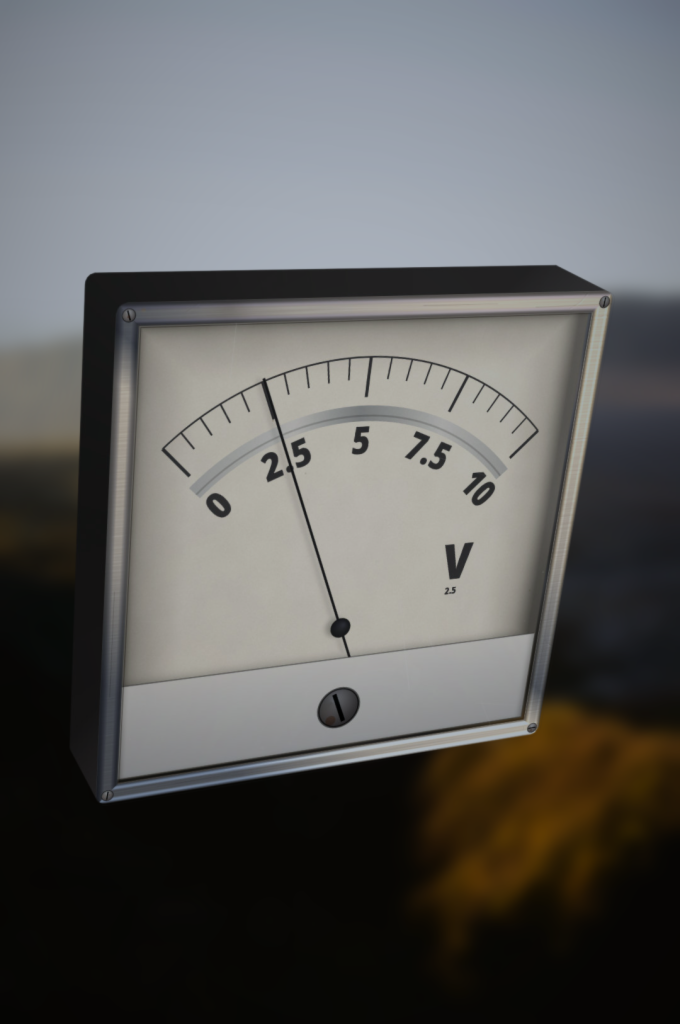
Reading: V 2.5
